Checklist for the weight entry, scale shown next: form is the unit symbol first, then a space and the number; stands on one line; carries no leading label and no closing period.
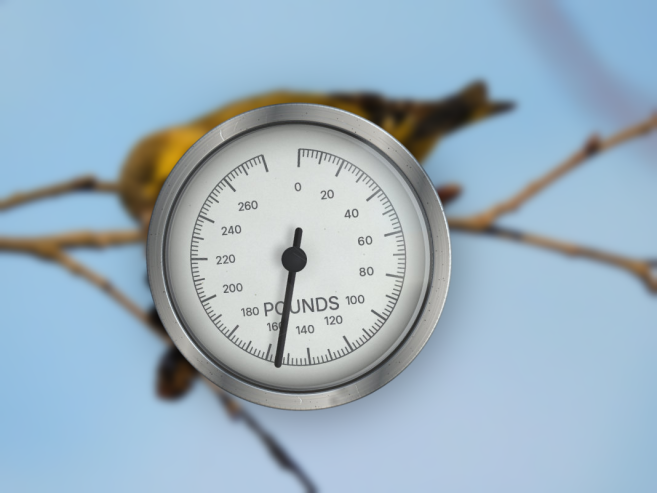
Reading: lb 154
